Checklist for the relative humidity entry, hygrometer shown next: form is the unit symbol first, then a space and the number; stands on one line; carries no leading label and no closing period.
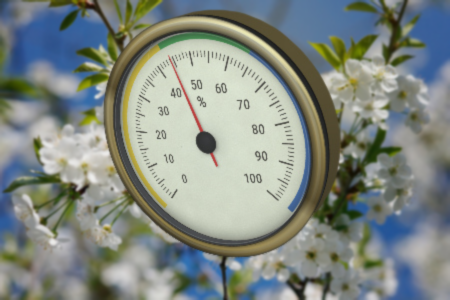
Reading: % 45
